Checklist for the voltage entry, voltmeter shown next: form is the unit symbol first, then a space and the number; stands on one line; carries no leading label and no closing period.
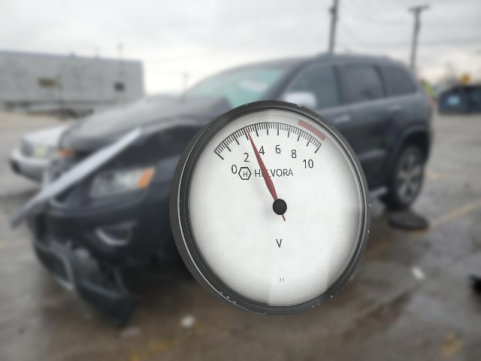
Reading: V 3
